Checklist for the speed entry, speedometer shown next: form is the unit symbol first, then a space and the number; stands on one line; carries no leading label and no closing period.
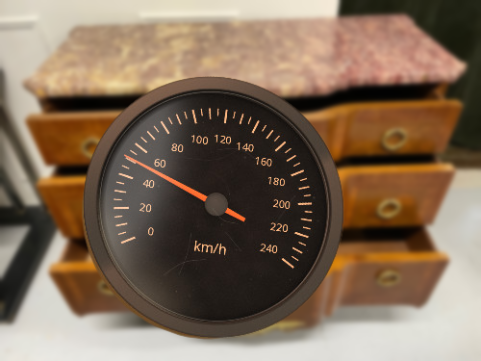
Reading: km/h 50
